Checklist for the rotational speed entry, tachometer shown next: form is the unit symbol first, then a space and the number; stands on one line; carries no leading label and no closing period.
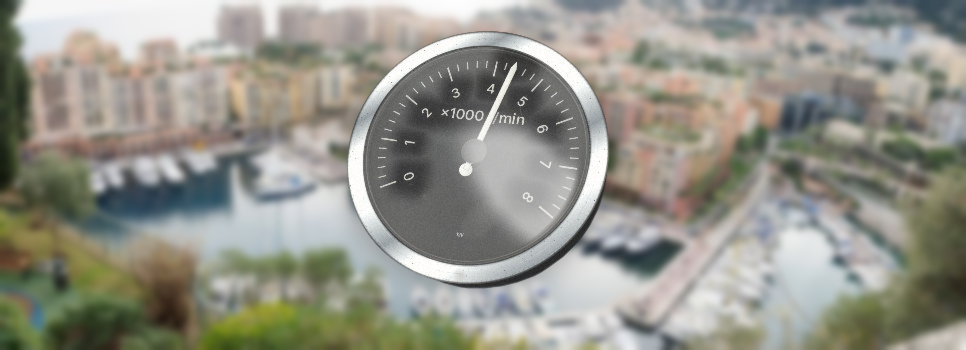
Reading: rpm 4400
